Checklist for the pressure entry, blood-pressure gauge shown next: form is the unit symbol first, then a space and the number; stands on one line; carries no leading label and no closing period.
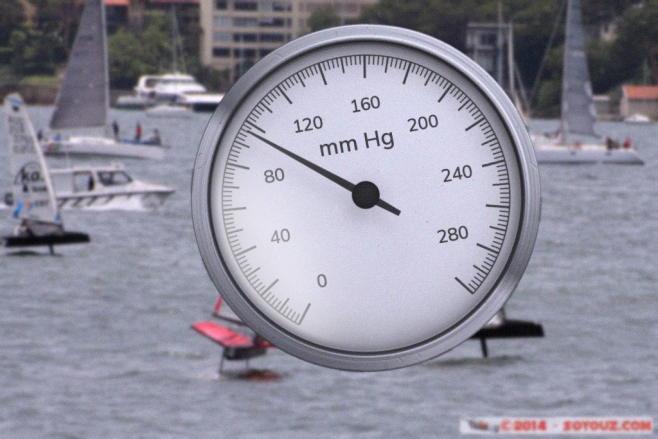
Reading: mmHg 96
